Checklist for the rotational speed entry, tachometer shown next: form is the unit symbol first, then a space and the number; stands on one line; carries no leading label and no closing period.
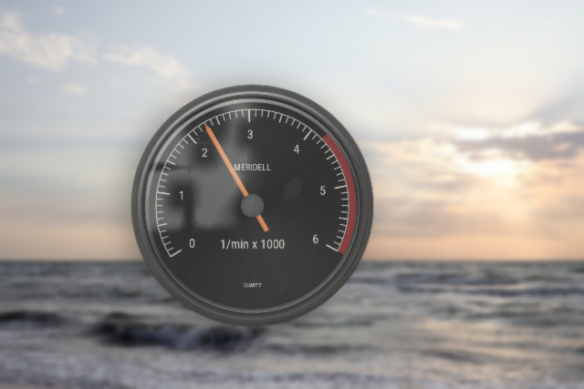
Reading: rpm 2300
